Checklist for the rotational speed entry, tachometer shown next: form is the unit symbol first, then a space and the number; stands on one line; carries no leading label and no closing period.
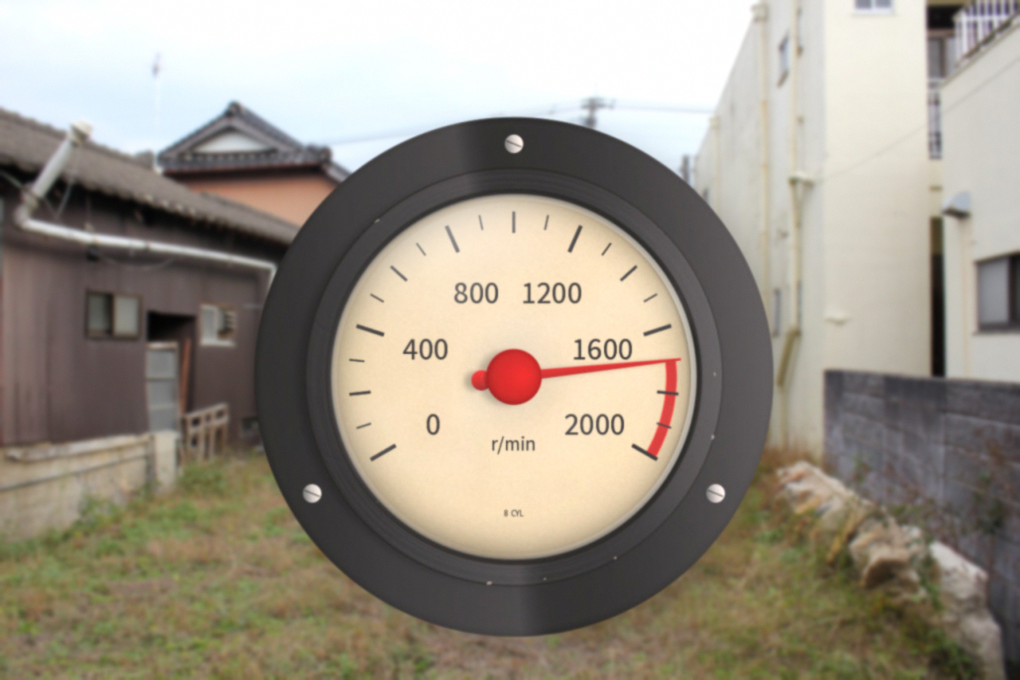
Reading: rpm 1700
